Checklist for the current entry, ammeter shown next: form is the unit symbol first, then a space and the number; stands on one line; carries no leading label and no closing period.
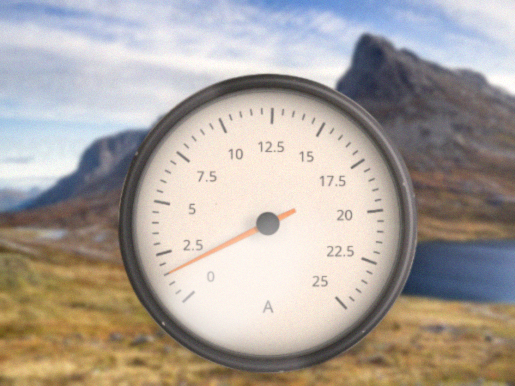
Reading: A 1.5
